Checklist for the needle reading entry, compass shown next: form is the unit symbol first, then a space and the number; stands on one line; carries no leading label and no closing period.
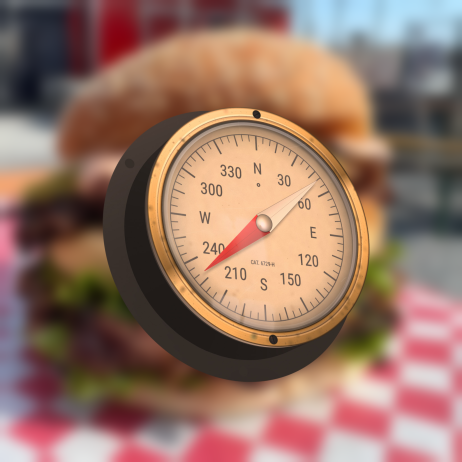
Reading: ° 230
